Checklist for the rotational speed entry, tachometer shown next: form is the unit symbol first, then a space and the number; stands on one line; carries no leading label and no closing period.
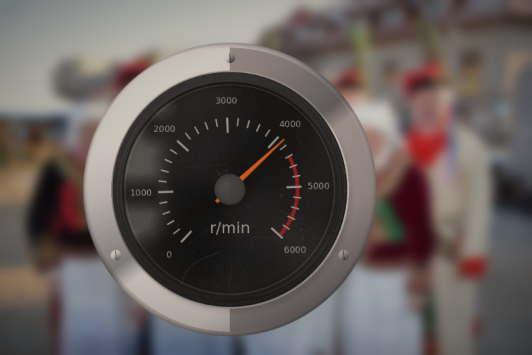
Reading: rpm 4100
